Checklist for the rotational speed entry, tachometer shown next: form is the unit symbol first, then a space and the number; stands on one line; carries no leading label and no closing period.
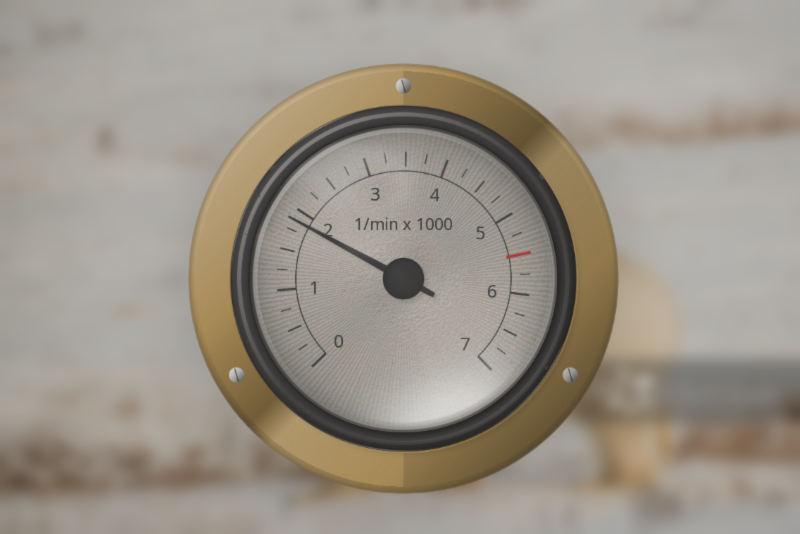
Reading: rpm 1875
